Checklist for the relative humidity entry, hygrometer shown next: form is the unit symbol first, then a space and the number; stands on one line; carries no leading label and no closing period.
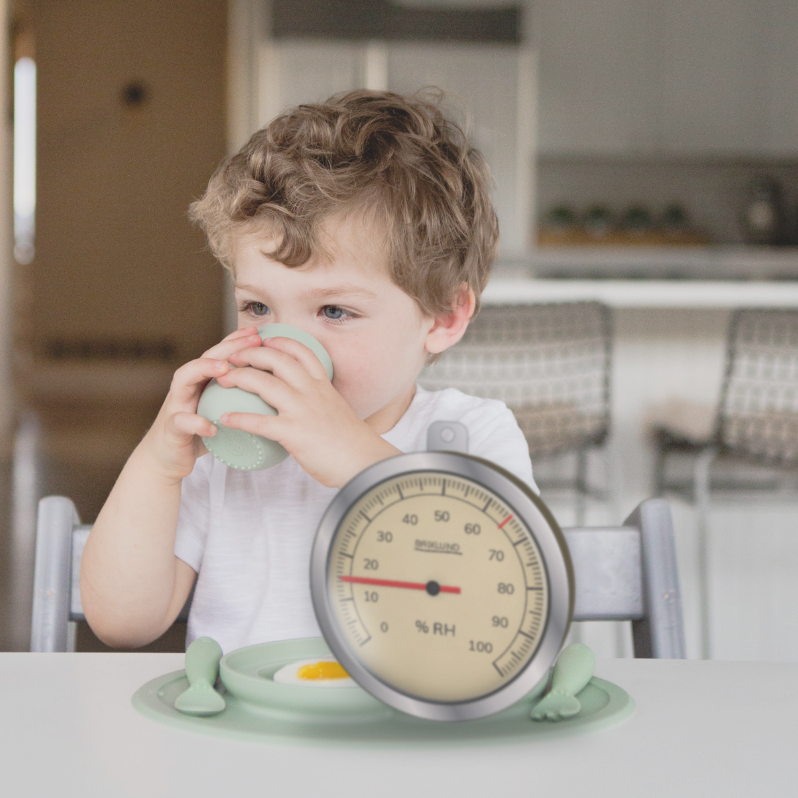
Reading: % 15
